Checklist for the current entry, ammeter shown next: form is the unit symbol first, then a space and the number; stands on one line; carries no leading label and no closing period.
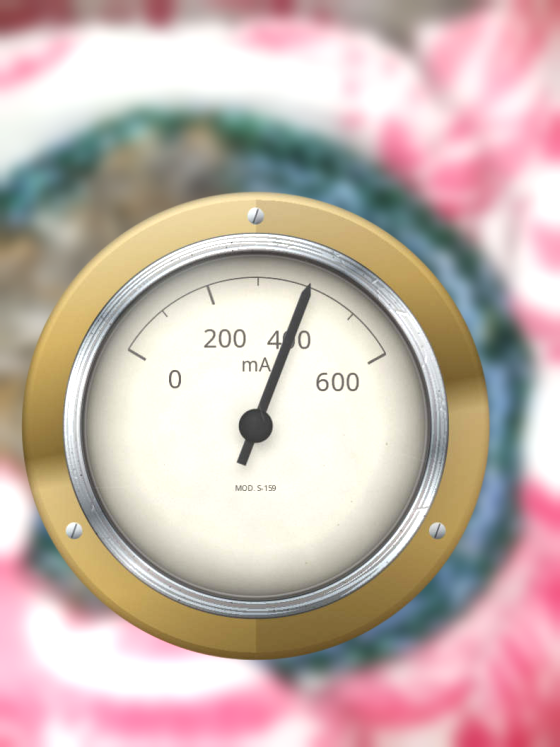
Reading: mA 400
